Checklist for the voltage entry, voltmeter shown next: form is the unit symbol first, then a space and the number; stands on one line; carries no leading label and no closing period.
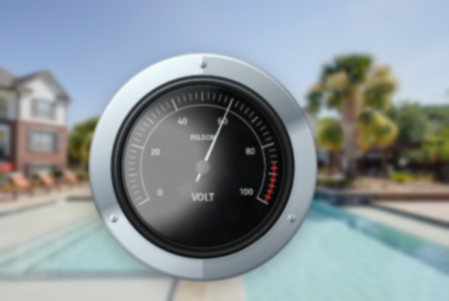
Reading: V 60
